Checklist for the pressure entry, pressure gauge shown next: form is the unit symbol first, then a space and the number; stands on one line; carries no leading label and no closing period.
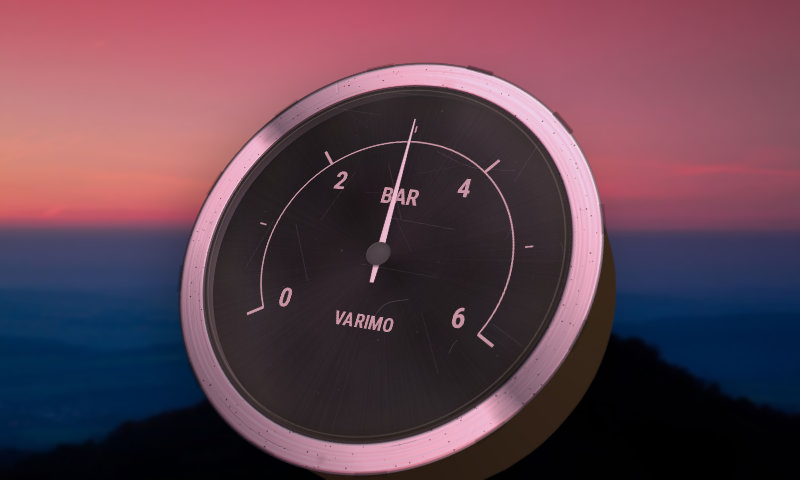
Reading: bar 3
